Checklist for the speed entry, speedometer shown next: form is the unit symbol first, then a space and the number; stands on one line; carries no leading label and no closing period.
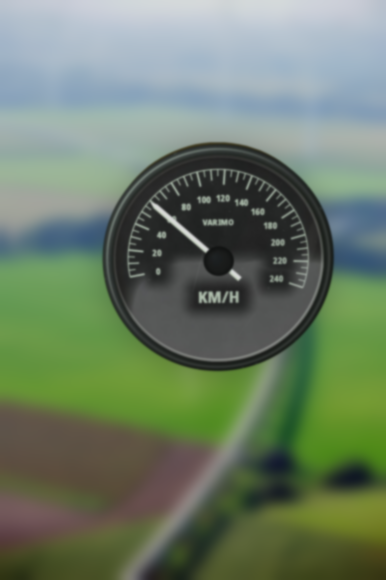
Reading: km/h 60
